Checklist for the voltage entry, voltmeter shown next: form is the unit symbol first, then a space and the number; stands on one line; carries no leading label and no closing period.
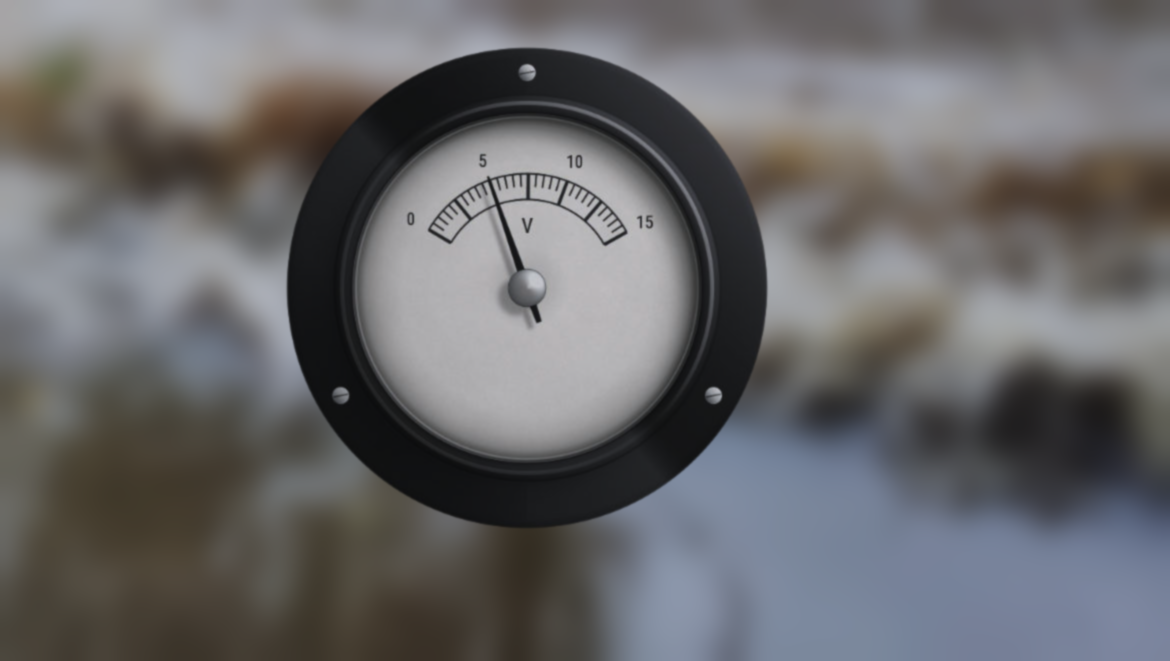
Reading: V 5
